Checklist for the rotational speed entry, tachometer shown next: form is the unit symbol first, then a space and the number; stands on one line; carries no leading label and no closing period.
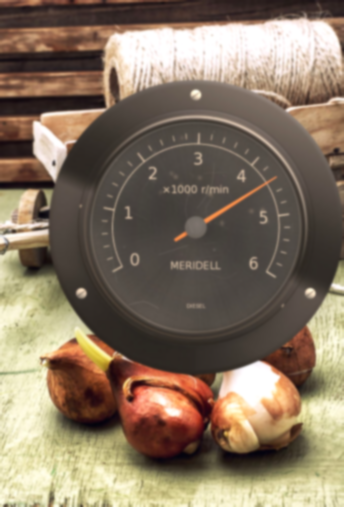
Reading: rpm 4400
